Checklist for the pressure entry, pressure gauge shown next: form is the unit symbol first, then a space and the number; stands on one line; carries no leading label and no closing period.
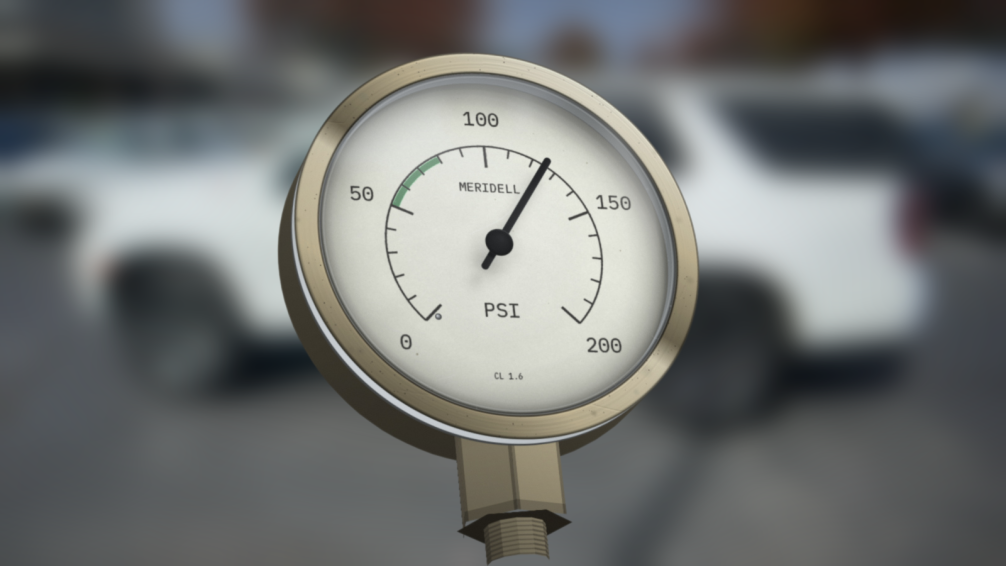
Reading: psi 125
